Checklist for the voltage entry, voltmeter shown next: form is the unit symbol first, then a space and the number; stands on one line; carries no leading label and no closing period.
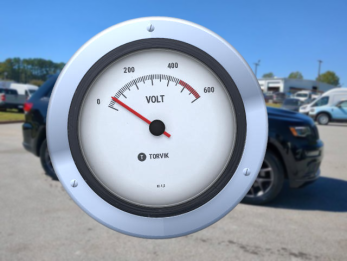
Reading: V 50
